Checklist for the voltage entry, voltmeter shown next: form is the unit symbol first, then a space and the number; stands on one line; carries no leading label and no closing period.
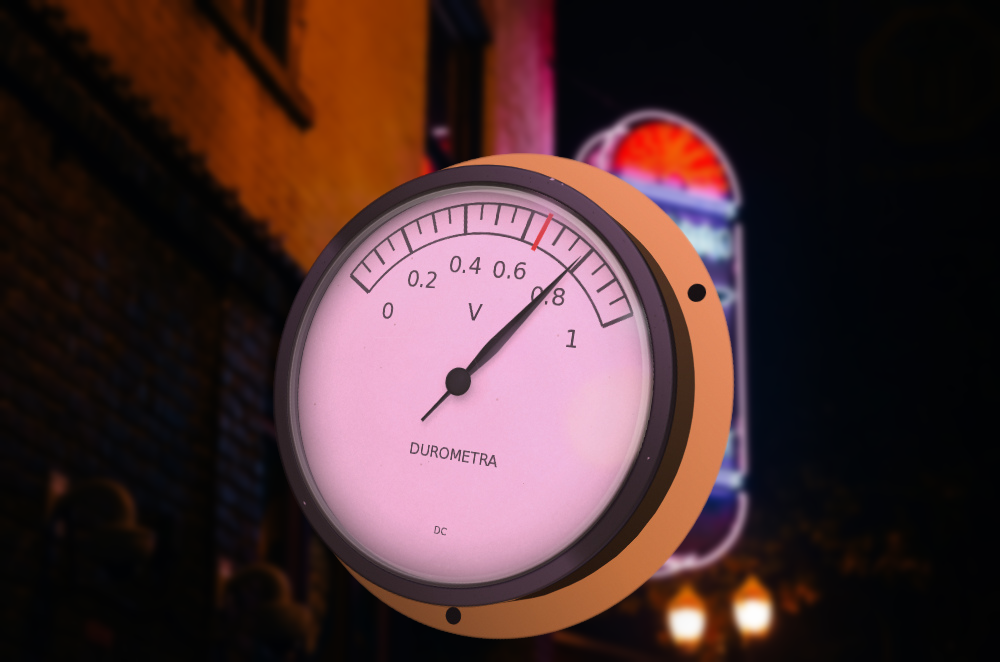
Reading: V 0.8
